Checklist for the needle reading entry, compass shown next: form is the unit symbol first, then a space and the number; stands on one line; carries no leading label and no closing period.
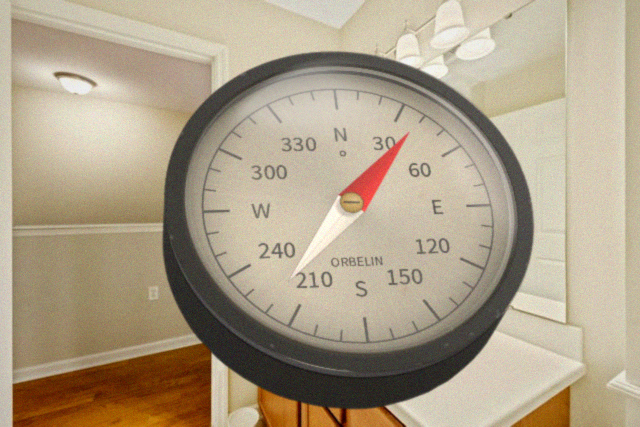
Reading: ° 40
